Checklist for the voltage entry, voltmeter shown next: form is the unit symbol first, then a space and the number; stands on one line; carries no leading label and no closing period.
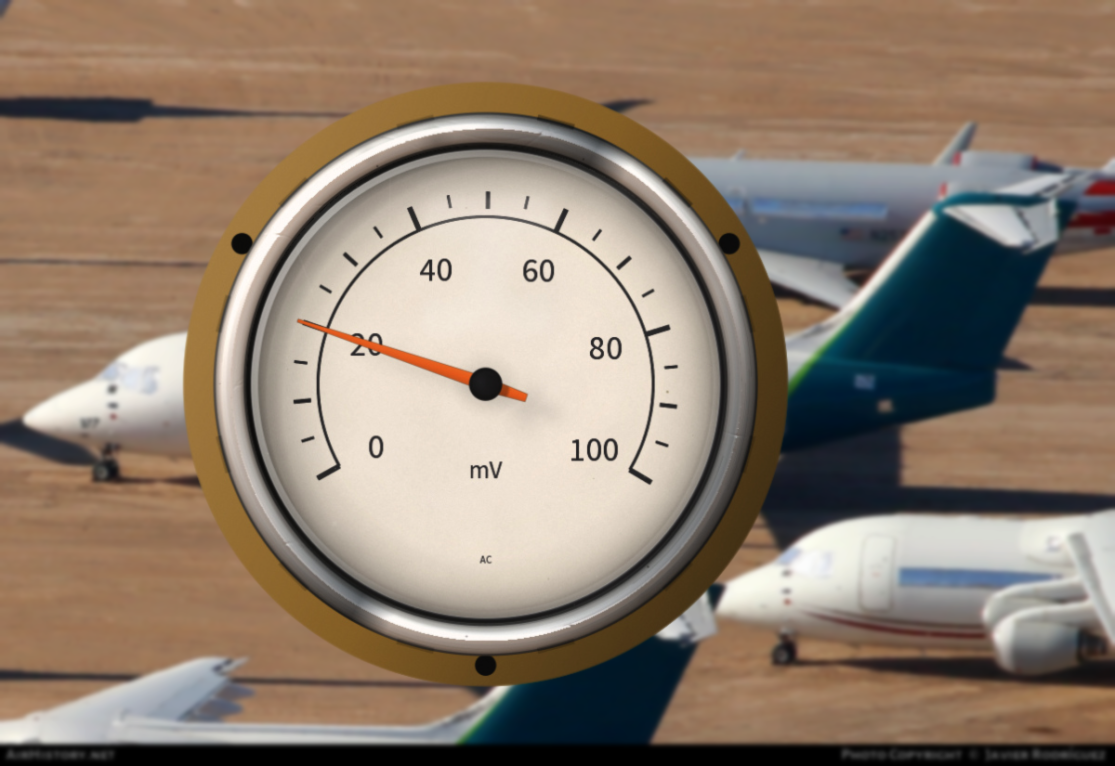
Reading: mV 20
